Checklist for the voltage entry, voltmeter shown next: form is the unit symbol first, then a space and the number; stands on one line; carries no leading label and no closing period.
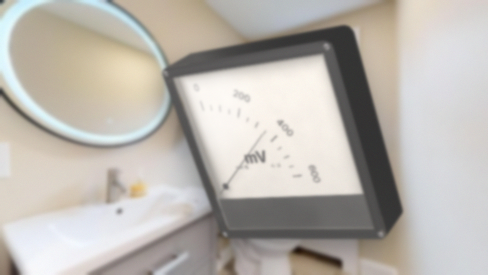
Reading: mV 350
